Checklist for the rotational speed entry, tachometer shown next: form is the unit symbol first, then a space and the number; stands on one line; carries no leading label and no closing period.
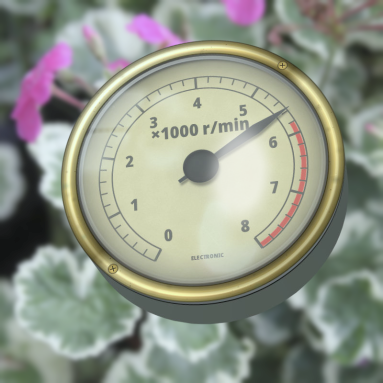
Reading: rpm 5600
